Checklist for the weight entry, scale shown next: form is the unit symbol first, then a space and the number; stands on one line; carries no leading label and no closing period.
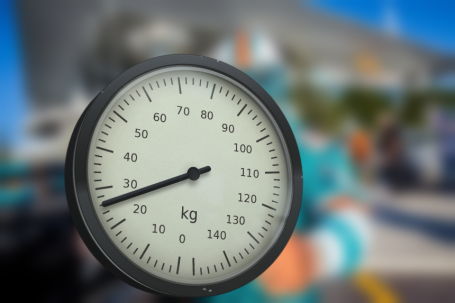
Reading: kg 26
